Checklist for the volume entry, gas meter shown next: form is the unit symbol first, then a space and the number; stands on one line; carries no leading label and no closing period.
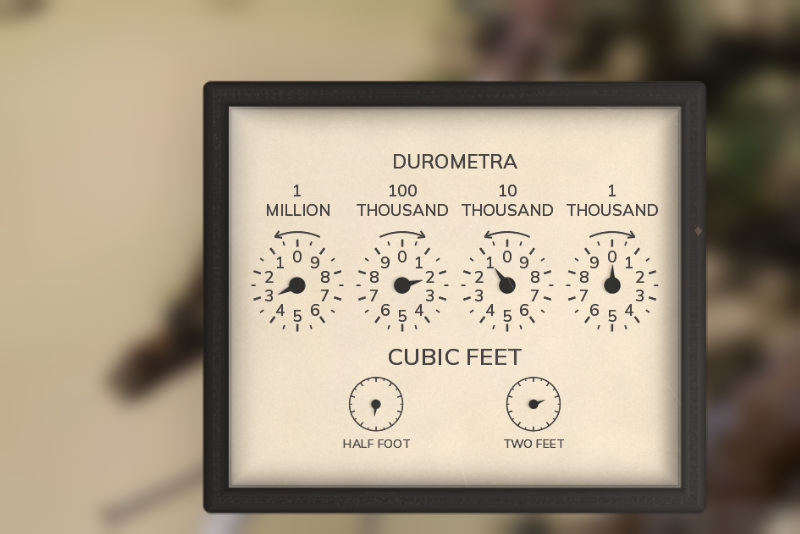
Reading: ft³ 321000
